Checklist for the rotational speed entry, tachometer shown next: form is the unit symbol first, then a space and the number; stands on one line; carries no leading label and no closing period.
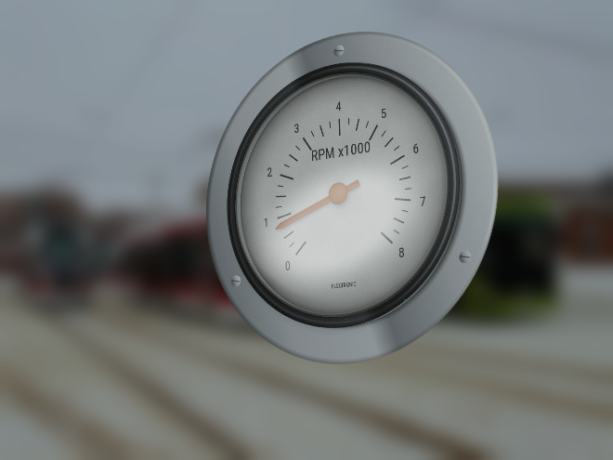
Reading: rpm 750
